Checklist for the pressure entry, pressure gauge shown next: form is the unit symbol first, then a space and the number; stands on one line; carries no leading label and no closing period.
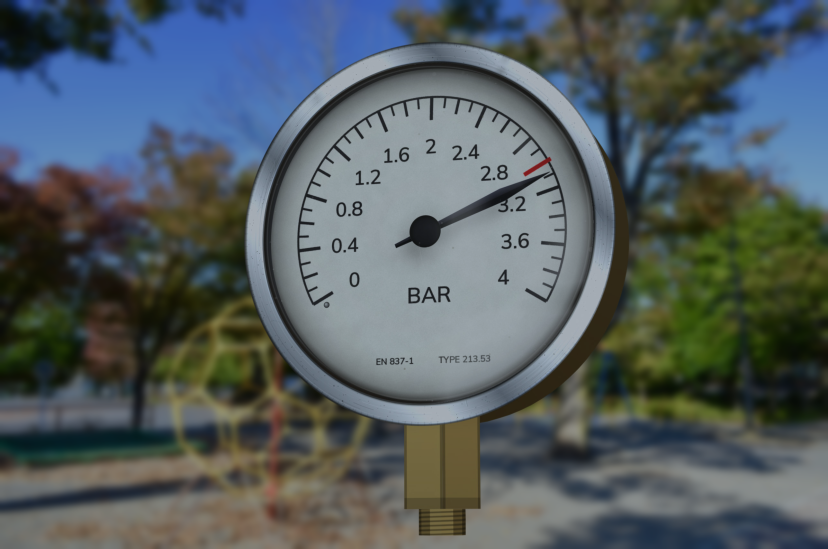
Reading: bar 3.1
